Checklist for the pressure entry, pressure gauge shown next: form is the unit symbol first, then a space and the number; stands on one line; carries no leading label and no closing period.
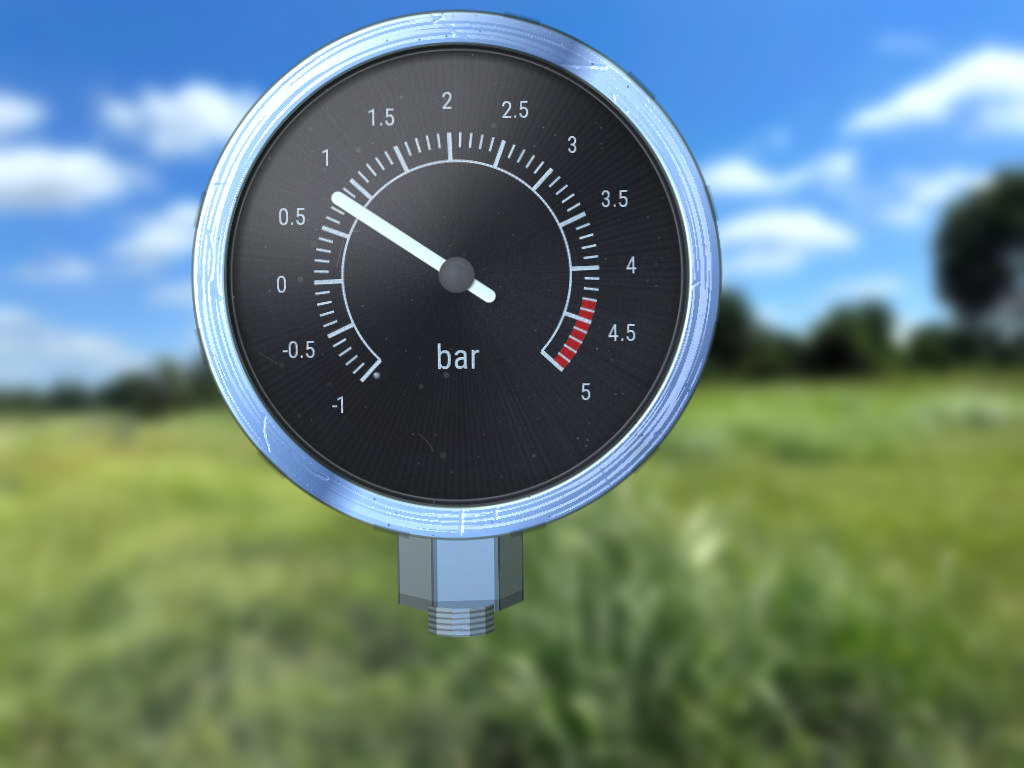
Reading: bar 0.8
